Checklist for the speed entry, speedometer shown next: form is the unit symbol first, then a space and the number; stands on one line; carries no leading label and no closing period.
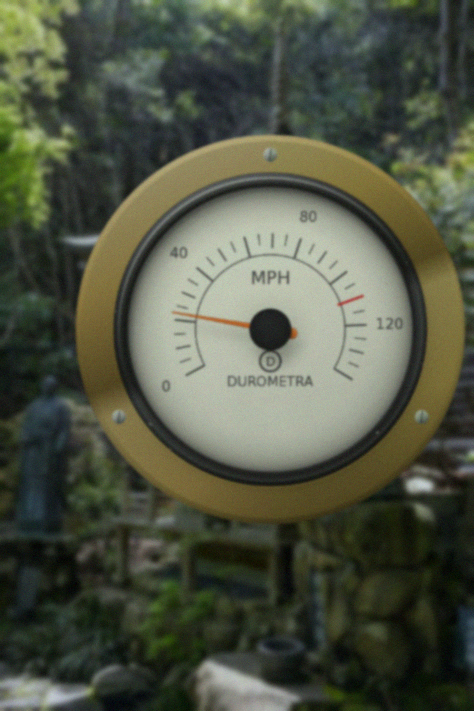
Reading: mph 22.5
